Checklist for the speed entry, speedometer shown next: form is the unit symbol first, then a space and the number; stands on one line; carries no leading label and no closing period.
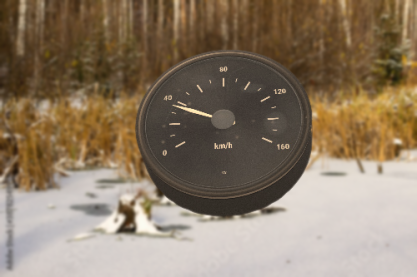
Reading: km/h 35
